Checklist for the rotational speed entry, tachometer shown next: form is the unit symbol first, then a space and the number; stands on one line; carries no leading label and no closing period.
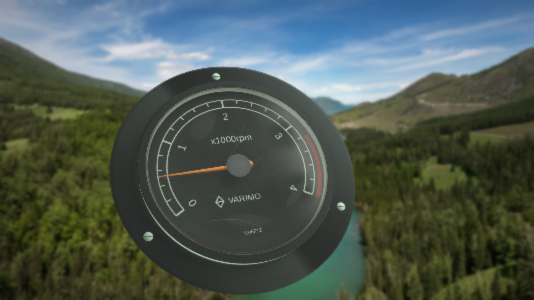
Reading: rpm 500
